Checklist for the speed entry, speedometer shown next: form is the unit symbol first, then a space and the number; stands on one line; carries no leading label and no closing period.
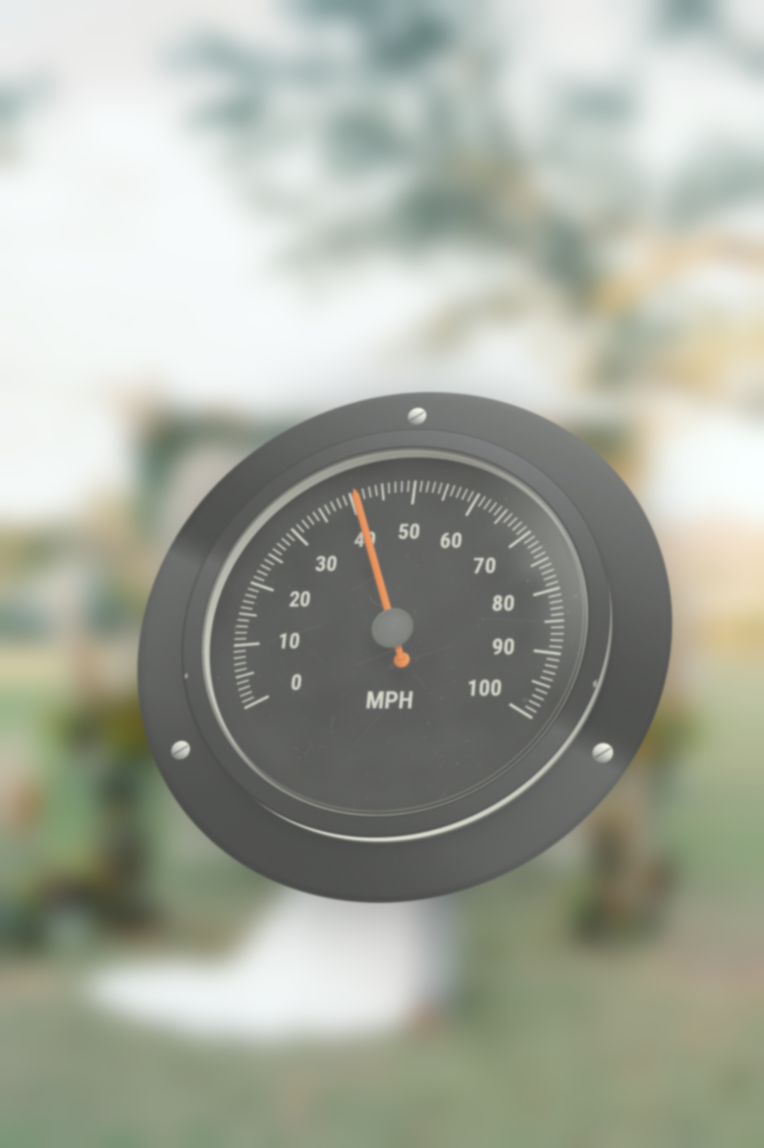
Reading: mph 41
